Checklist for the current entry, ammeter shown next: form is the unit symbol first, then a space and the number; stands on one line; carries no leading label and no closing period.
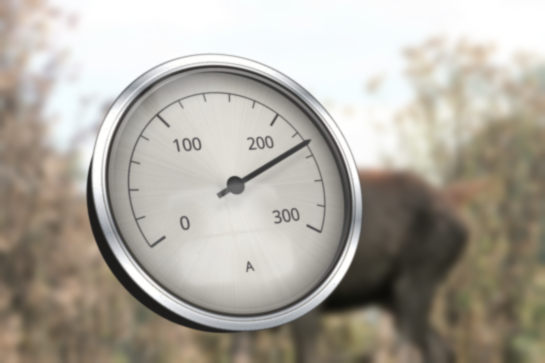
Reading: A 230
